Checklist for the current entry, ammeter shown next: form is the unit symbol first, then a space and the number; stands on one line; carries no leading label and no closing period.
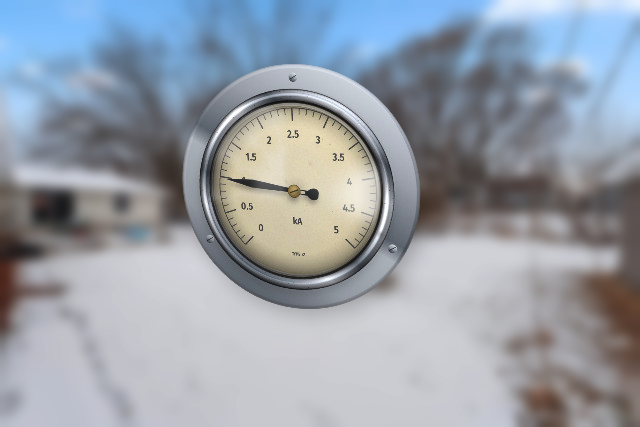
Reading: kA 1
